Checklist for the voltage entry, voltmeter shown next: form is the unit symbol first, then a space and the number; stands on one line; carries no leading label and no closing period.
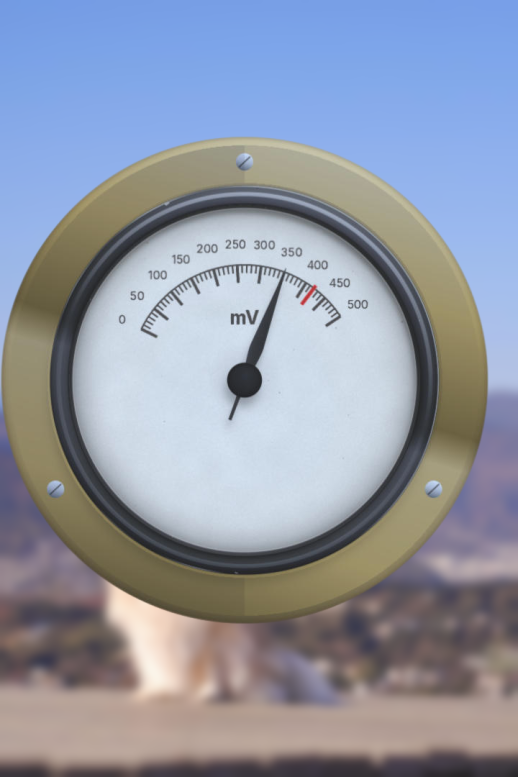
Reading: mV 350
